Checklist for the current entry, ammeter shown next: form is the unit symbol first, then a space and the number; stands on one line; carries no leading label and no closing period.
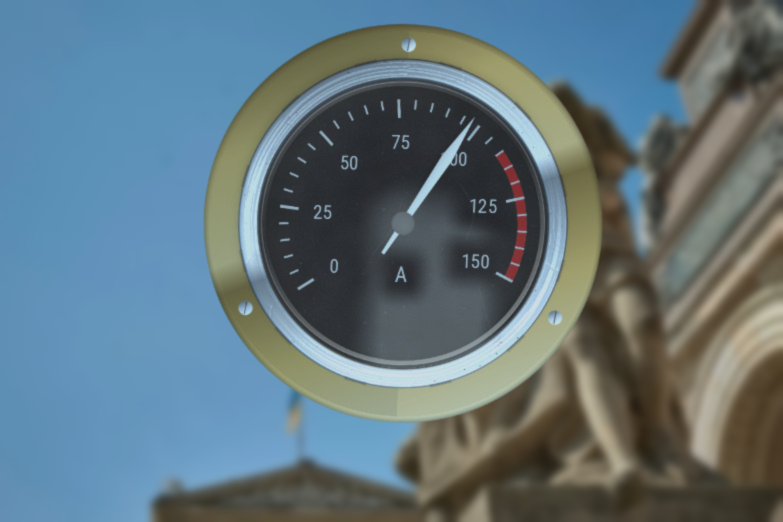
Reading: A 97.5
